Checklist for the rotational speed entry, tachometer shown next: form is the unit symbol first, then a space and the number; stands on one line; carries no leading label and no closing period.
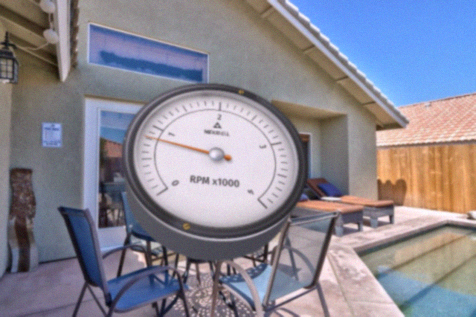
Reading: rpm 800
